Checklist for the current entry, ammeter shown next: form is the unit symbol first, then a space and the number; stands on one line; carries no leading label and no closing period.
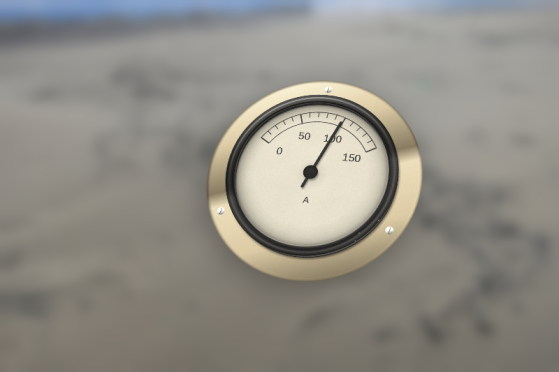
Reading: A 100
